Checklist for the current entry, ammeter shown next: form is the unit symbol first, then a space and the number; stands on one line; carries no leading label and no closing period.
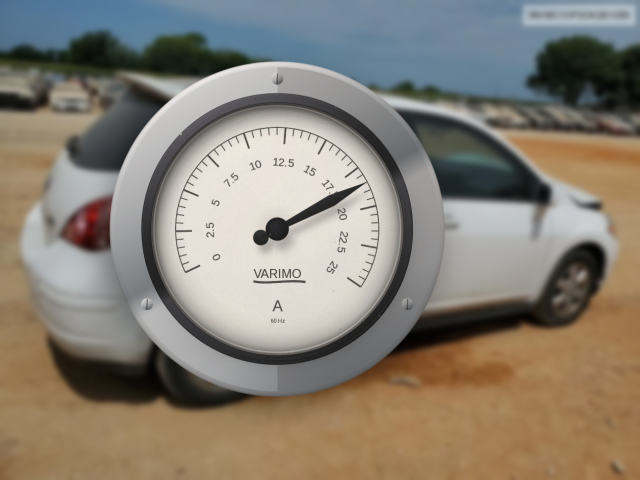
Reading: A 18.5
